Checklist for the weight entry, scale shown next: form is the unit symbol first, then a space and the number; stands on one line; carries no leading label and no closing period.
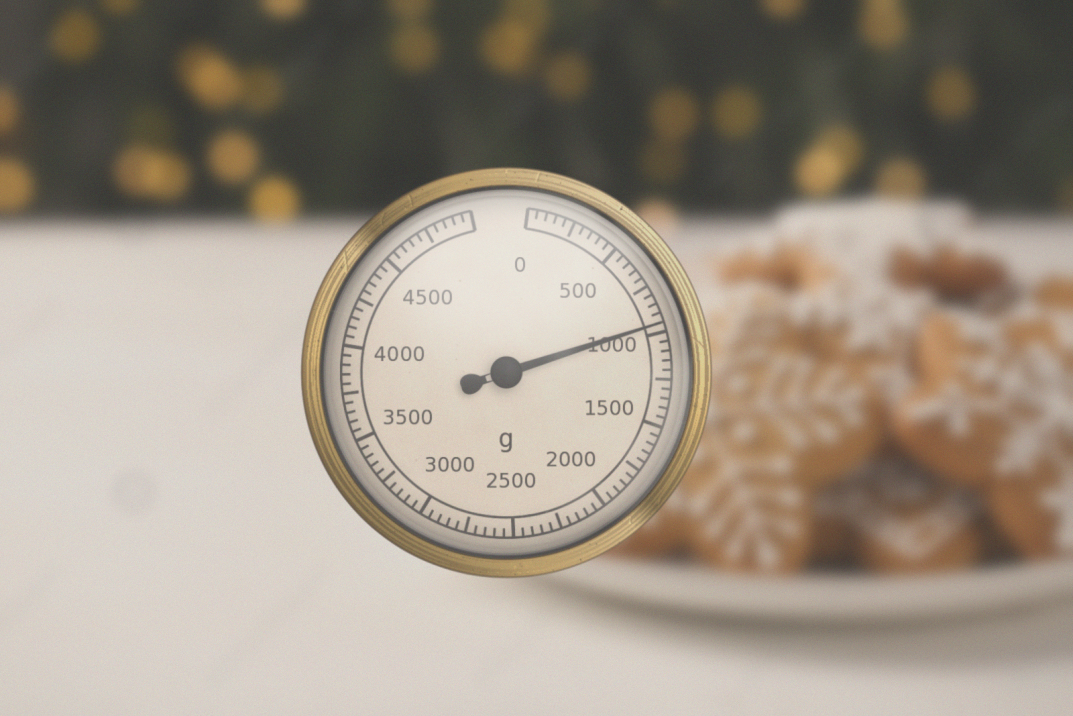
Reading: g 950
